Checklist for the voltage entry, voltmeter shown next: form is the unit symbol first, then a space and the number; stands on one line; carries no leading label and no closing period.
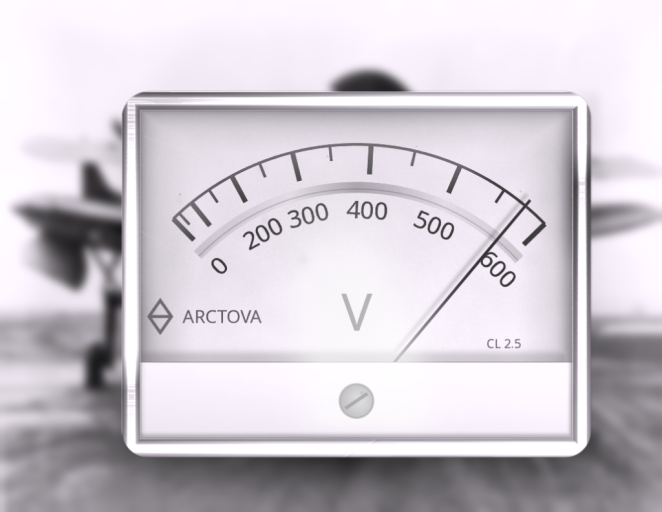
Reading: V 575
